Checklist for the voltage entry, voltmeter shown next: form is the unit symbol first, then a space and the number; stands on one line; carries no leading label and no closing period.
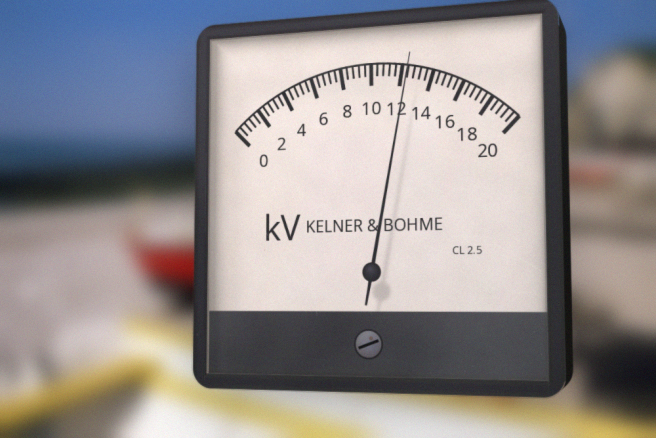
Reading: kV 12.4
